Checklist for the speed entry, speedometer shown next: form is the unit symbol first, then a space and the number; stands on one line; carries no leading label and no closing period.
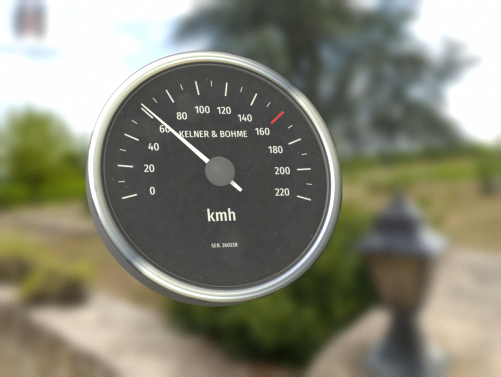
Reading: km/h 60
